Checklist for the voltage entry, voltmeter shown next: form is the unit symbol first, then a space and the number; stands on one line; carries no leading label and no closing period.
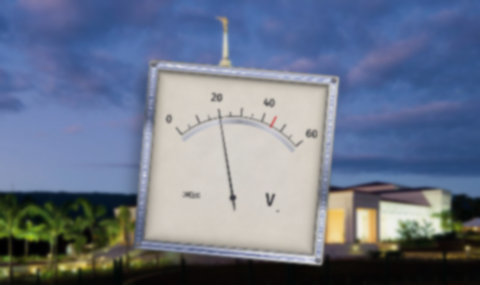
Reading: V 20
